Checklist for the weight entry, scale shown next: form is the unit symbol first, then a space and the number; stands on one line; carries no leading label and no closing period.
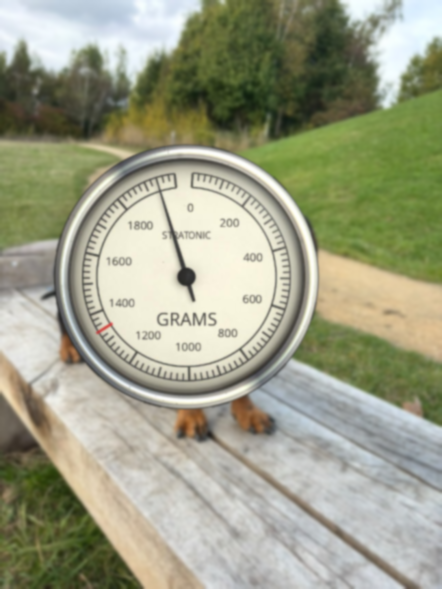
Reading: g 1940
